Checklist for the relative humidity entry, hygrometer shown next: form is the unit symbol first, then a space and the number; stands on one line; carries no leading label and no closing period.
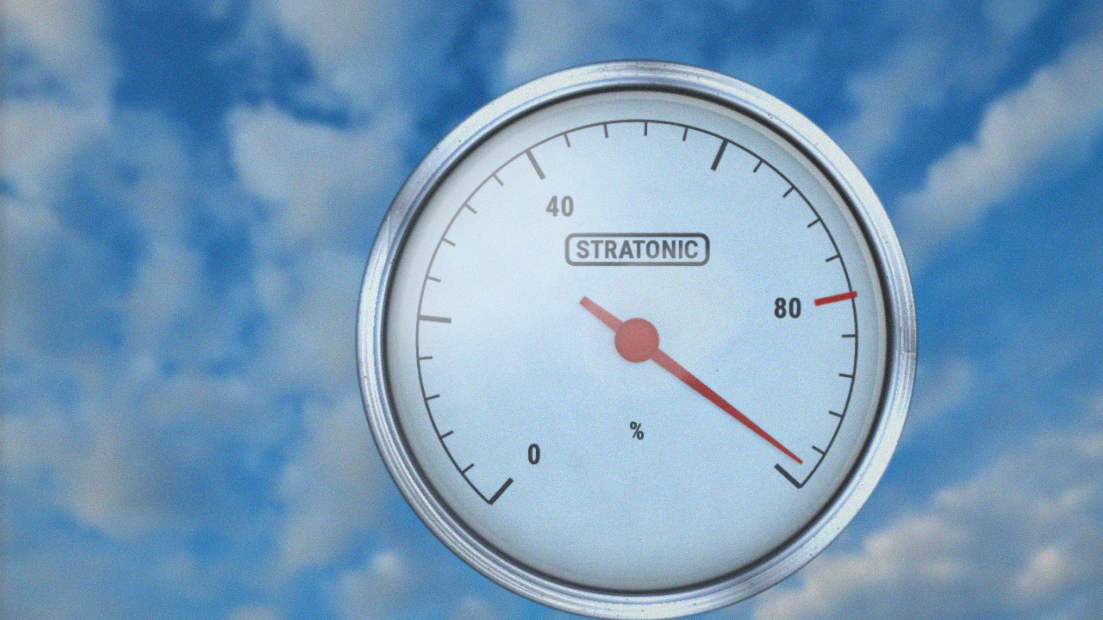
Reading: % 98
